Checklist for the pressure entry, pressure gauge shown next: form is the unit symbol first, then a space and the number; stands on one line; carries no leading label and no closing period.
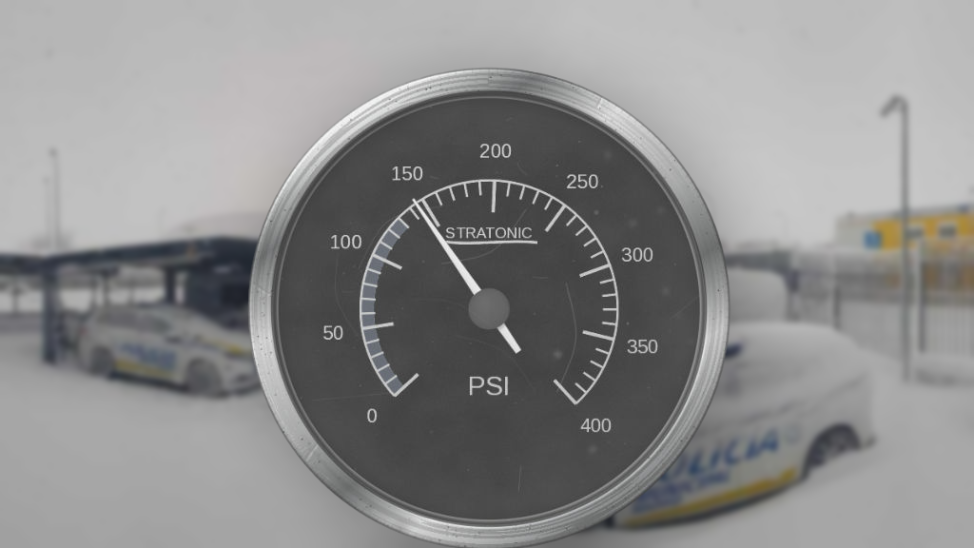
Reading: psi 145
